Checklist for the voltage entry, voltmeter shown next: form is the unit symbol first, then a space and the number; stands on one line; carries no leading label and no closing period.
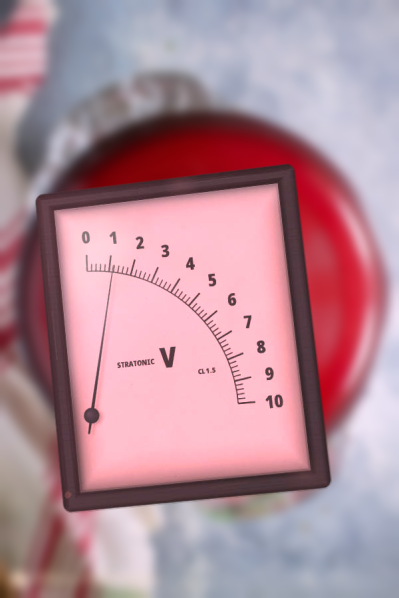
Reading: V 1.2
